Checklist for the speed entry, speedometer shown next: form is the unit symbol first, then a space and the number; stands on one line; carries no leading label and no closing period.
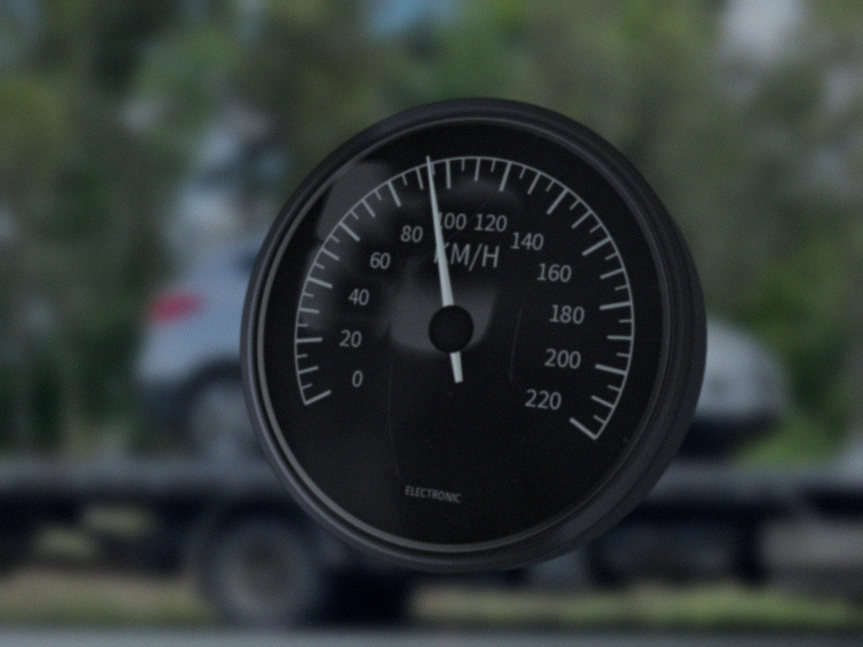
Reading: km/h 95
